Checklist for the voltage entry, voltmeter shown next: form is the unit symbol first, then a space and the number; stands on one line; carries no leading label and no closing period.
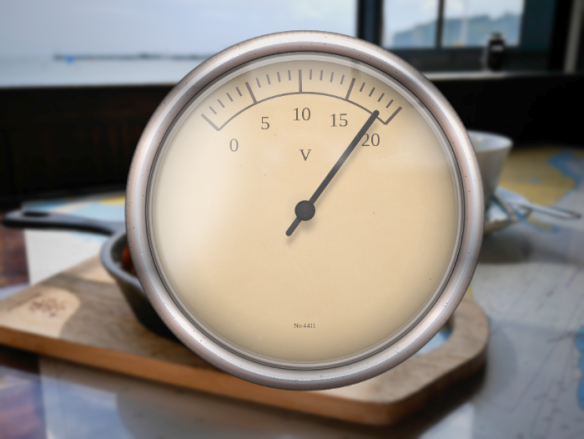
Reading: V 18.5
